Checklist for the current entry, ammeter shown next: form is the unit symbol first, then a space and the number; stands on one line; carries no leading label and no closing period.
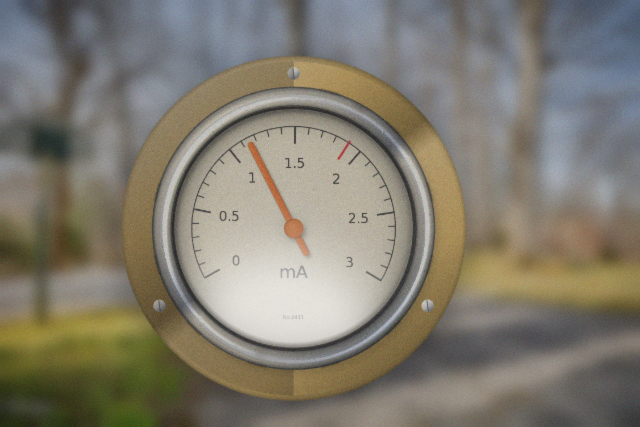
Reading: mA 1.15
